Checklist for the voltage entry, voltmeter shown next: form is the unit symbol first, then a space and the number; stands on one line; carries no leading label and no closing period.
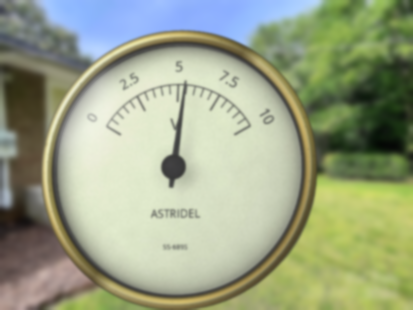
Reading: V 5.5
